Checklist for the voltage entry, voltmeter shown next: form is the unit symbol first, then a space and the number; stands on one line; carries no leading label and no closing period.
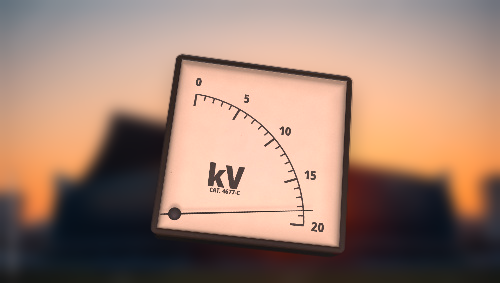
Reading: kV 18.5
